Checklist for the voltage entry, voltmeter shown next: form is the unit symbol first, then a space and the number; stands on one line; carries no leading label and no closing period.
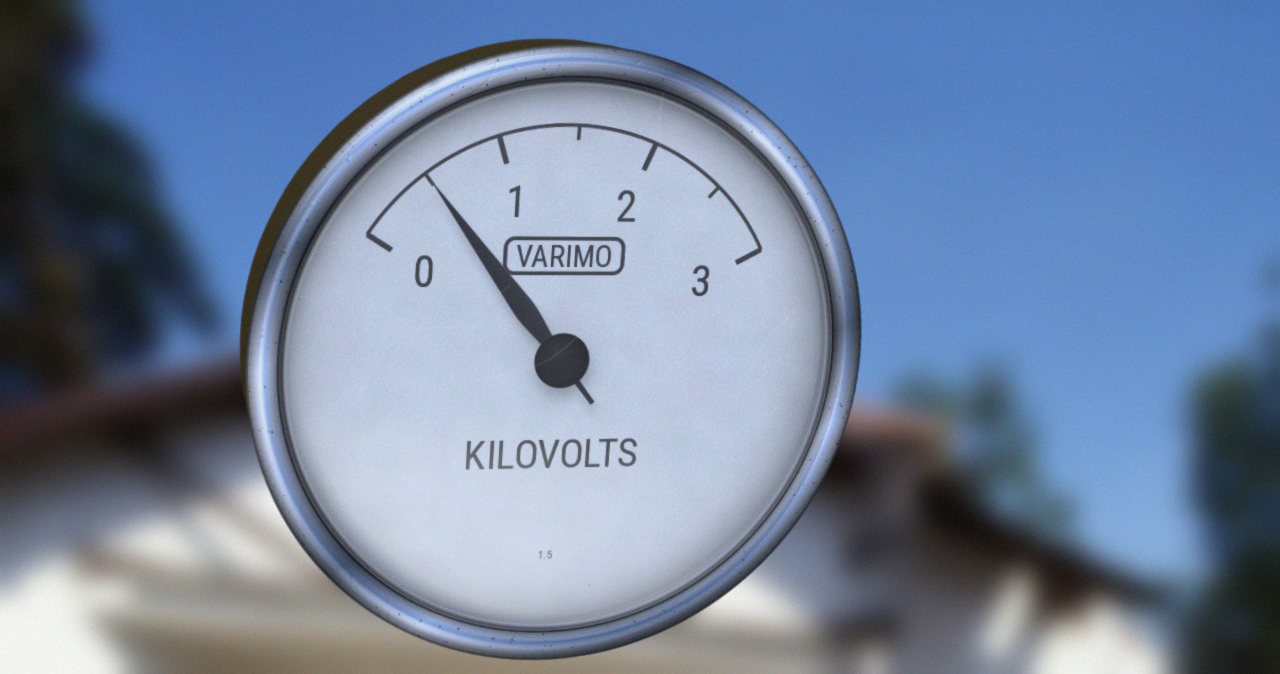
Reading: kV 0.5
